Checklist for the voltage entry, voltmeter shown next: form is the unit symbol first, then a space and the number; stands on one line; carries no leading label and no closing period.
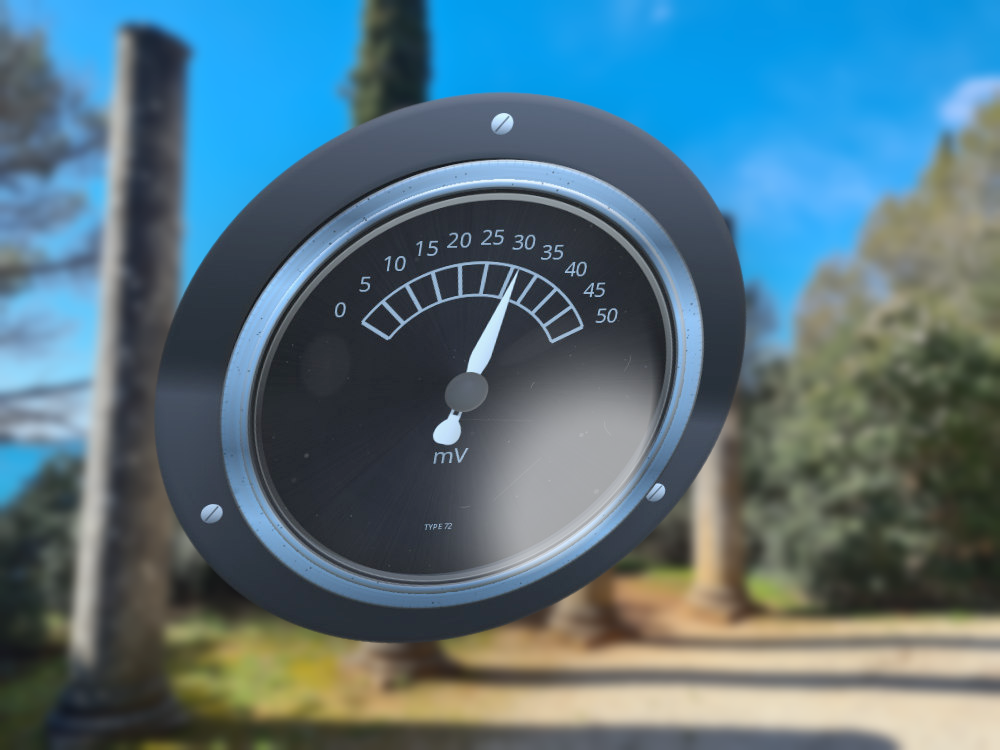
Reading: mV 30
